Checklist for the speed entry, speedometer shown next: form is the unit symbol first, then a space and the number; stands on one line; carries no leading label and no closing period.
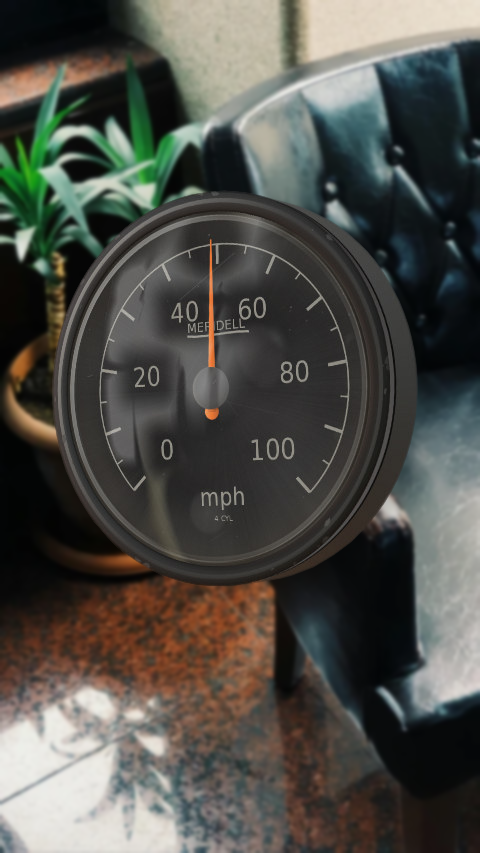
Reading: mph 50
